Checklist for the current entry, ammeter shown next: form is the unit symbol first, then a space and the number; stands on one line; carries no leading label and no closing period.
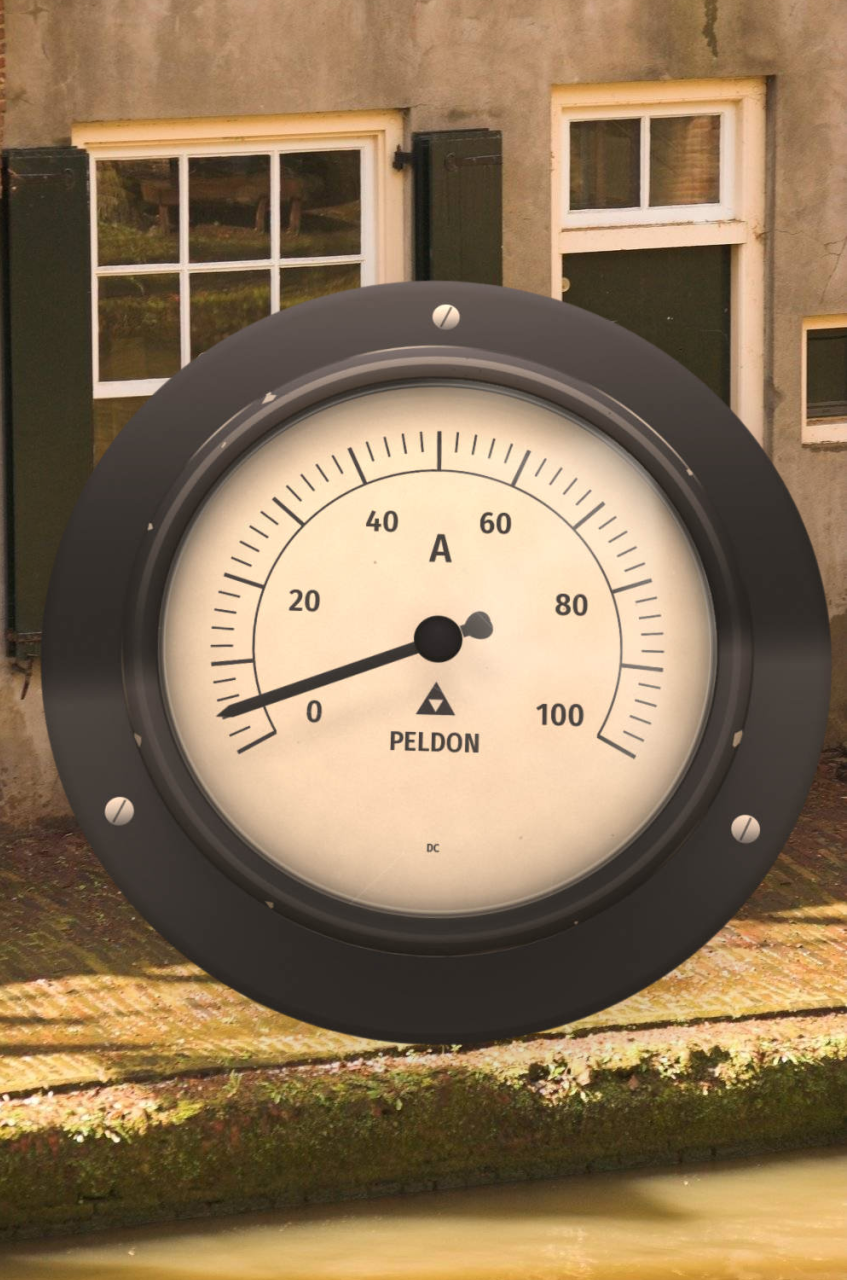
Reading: A 4
